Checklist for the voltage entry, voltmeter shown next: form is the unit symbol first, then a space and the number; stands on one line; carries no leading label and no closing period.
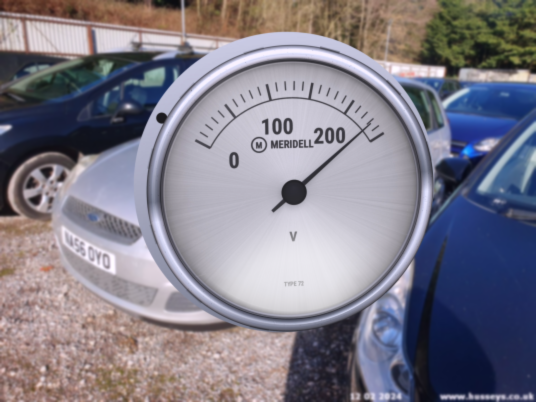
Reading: V 230
